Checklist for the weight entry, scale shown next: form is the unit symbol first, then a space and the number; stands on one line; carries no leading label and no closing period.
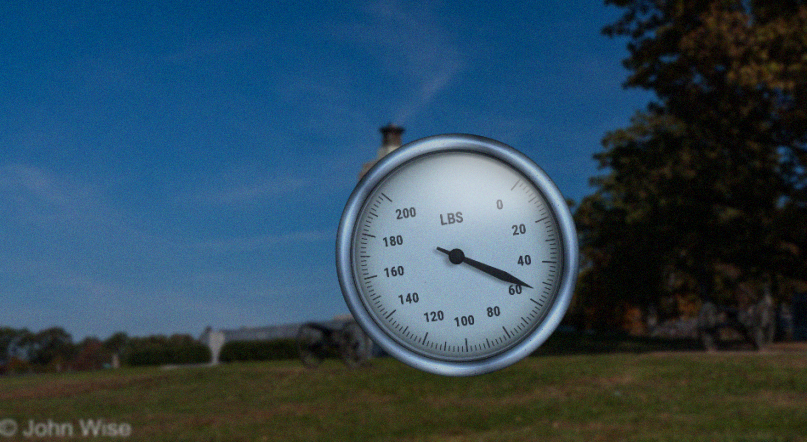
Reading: lb 54
